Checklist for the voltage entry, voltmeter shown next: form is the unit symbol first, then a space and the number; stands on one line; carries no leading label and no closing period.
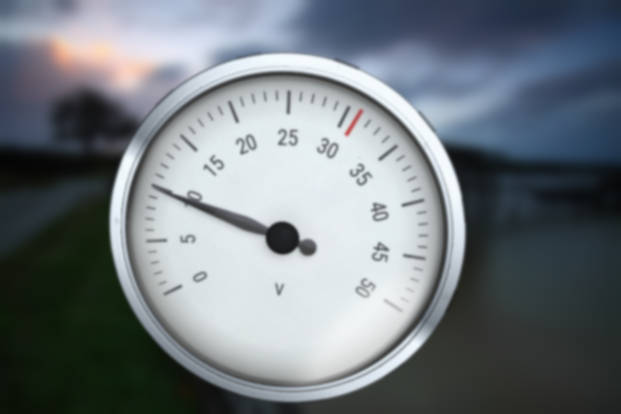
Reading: V 10
